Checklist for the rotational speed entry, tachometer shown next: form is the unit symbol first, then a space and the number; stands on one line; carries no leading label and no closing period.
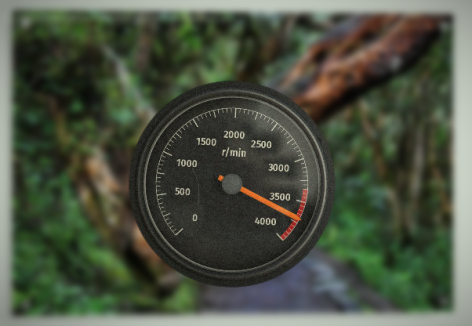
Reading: rpm 3700
